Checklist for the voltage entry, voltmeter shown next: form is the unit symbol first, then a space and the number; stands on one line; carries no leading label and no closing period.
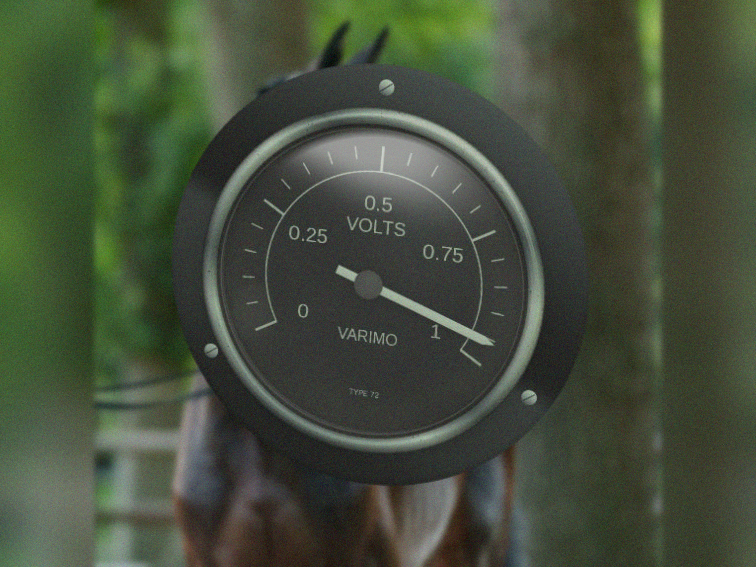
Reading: V 0.95
